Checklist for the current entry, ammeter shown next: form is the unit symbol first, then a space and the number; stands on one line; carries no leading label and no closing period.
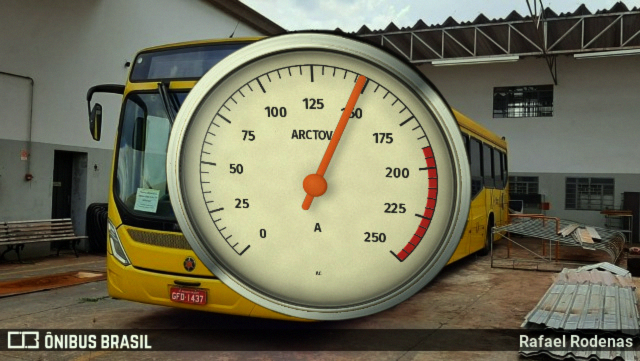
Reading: A 147.5
